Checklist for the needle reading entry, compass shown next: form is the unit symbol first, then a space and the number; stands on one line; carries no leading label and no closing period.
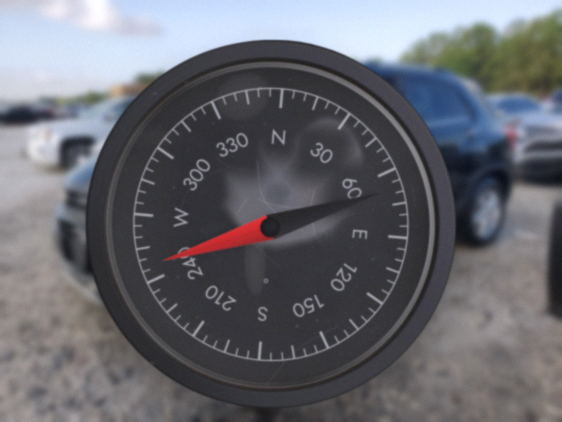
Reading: ° 247.5
